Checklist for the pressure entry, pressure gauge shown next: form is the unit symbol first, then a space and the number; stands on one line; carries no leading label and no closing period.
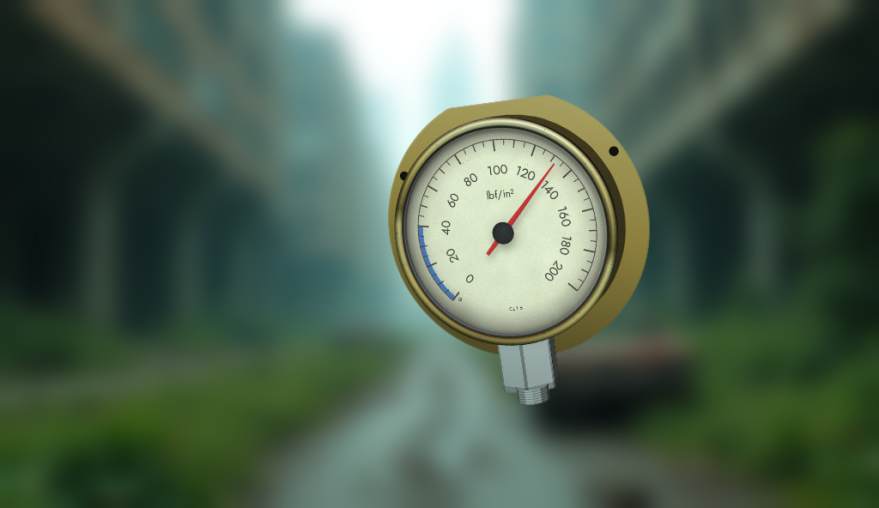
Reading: psi 132.5
